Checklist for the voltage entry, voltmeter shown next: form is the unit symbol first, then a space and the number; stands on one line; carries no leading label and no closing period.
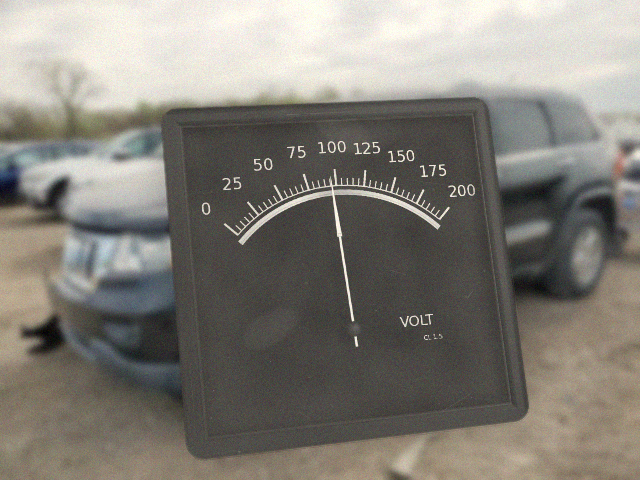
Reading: V 95
